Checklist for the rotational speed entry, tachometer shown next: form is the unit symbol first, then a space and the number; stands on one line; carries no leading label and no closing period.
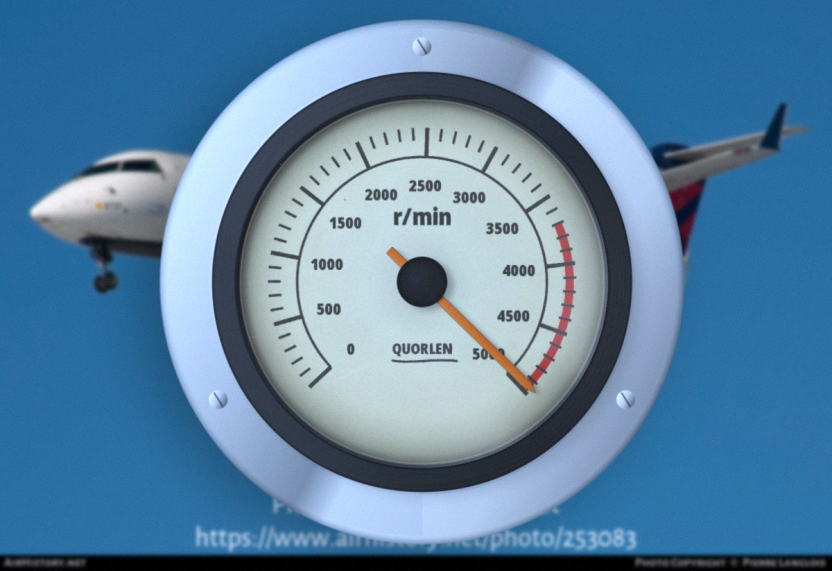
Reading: rpm 4950
